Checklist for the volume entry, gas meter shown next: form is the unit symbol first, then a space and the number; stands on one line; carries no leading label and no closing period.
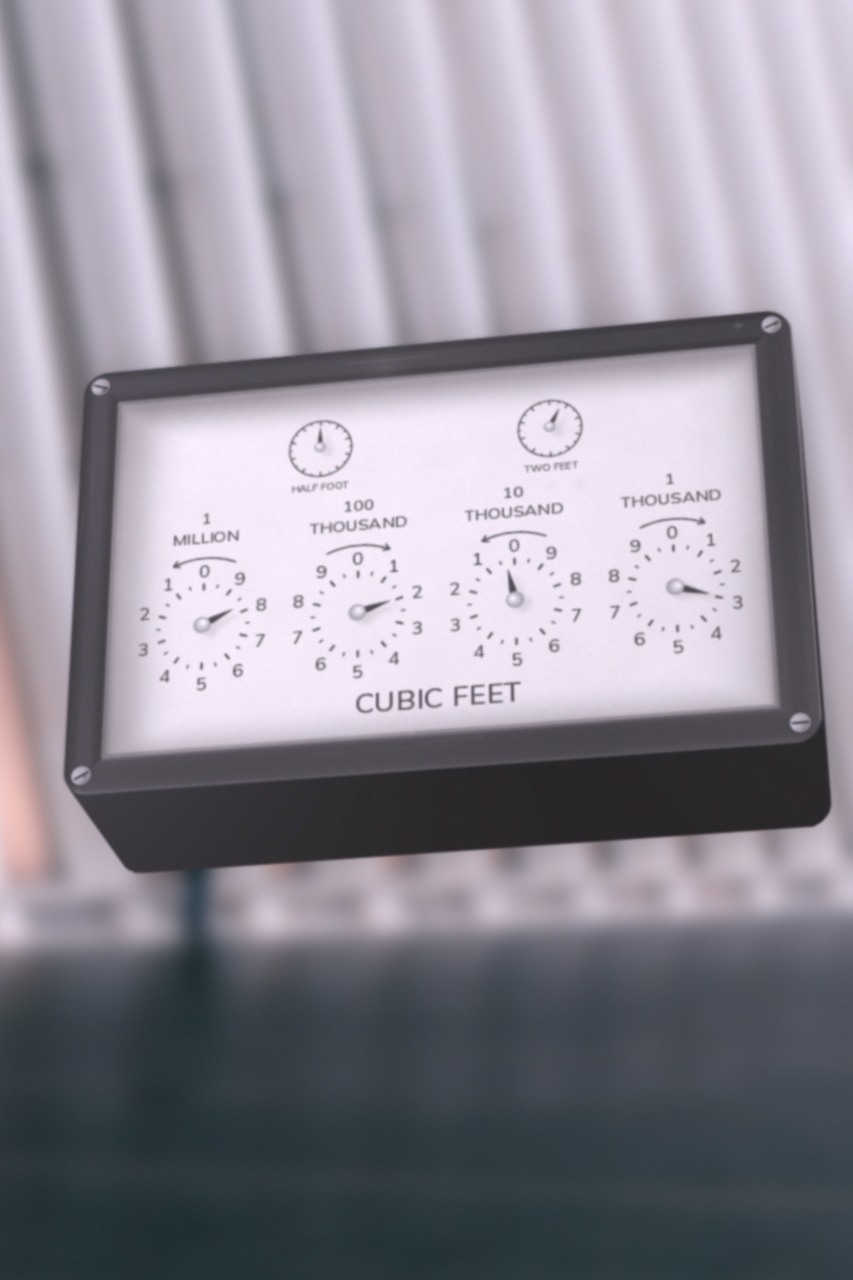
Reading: ft³ 820300
